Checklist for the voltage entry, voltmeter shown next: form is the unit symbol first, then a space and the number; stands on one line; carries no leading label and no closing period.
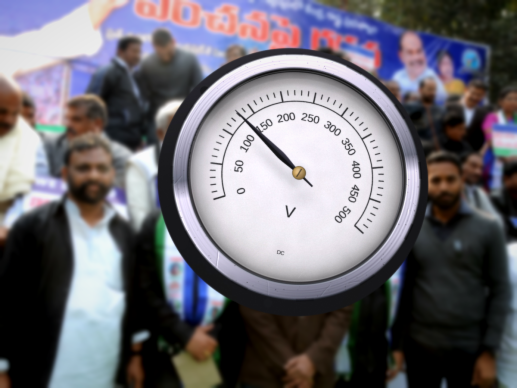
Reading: V 130
